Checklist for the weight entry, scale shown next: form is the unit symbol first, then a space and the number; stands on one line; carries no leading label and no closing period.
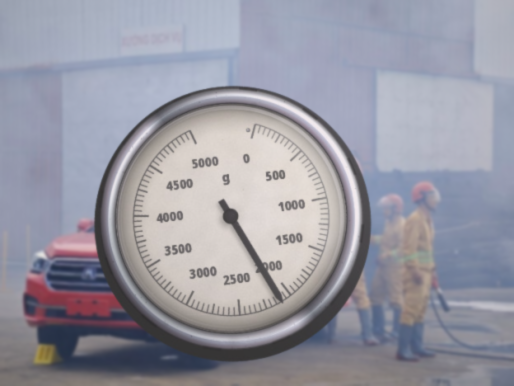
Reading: g 2100
